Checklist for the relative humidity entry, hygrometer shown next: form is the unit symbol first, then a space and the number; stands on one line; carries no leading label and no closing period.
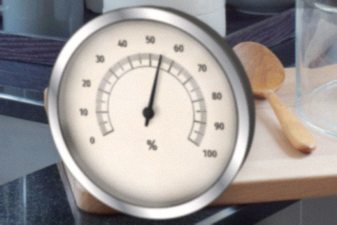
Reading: % 55
